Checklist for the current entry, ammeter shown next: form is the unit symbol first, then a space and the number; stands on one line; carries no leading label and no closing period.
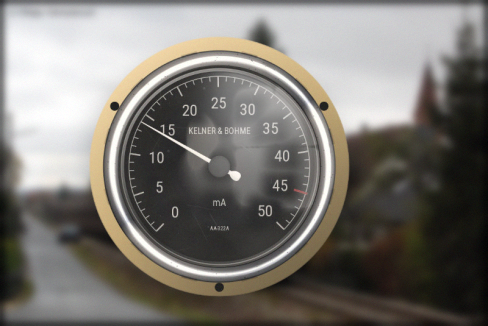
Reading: mA 14
